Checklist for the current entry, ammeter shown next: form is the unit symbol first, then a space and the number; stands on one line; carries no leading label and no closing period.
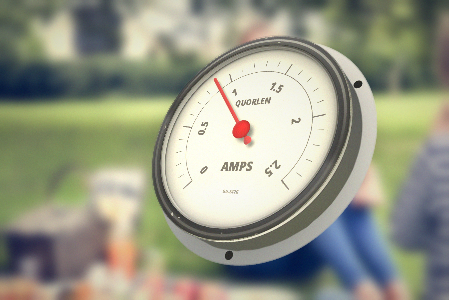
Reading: A 0.9
